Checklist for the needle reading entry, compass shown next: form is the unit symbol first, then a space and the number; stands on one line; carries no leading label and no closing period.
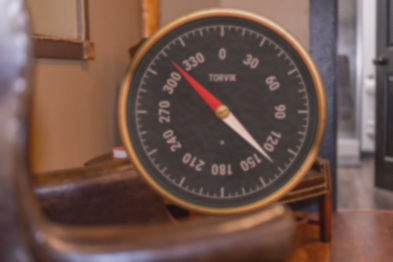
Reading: ° 315
